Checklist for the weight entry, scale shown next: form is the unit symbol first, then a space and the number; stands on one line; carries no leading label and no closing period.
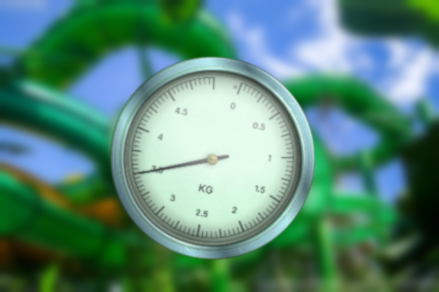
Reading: kg 3.5
